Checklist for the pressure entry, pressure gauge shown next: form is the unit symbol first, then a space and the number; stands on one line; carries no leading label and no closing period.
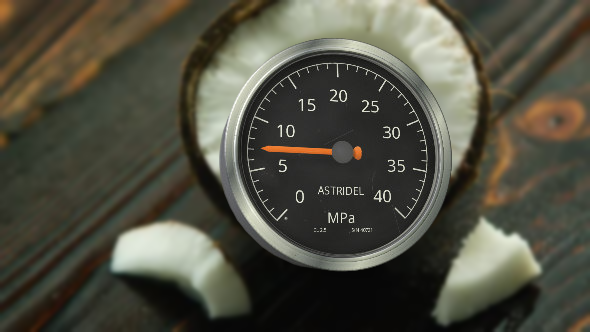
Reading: MPa 7
